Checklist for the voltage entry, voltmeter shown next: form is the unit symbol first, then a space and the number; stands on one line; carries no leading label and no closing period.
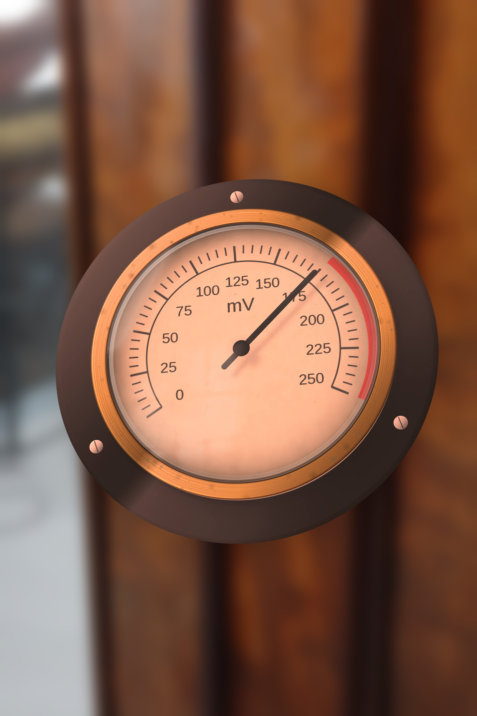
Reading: mV 175
